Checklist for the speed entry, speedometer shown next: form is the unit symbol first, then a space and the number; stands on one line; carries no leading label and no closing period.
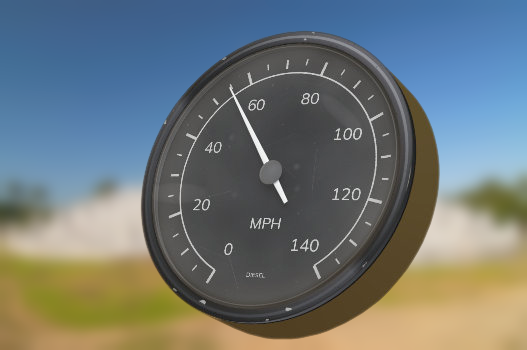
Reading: mph 55
